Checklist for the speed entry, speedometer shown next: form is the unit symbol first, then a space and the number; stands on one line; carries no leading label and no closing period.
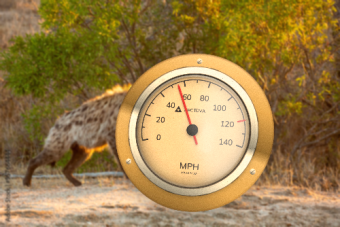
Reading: mph 55
